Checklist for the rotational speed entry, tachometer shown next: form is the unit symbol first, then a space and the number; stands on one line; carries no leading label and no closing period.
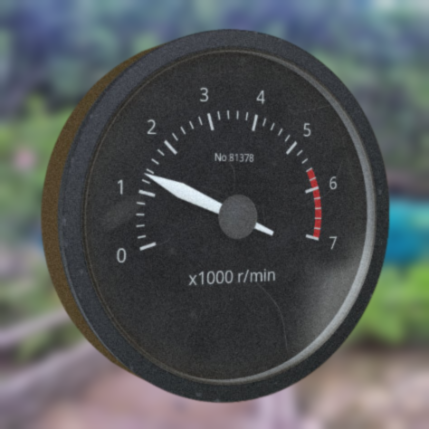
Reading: rpm 1300
